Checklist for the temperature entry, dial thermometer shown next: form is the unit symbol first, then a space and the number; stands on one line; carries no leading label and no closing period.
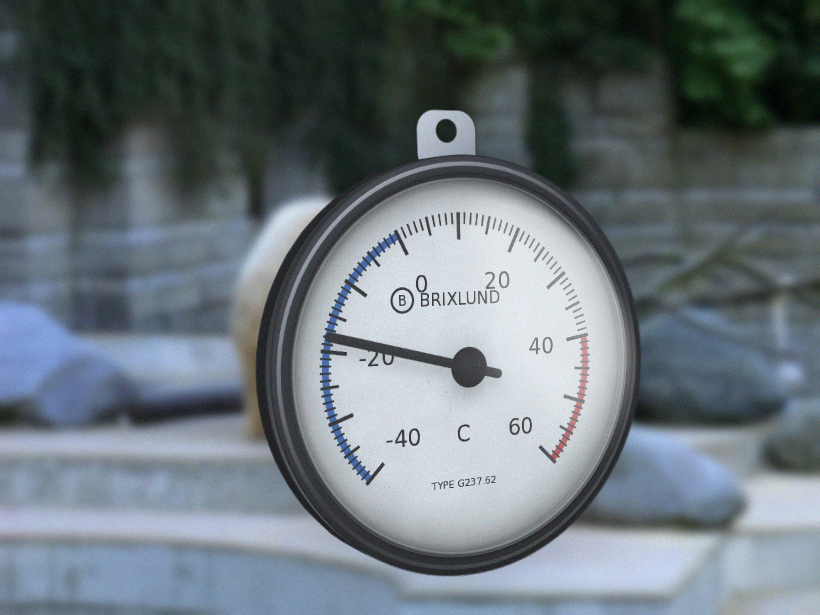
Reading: °C -18
